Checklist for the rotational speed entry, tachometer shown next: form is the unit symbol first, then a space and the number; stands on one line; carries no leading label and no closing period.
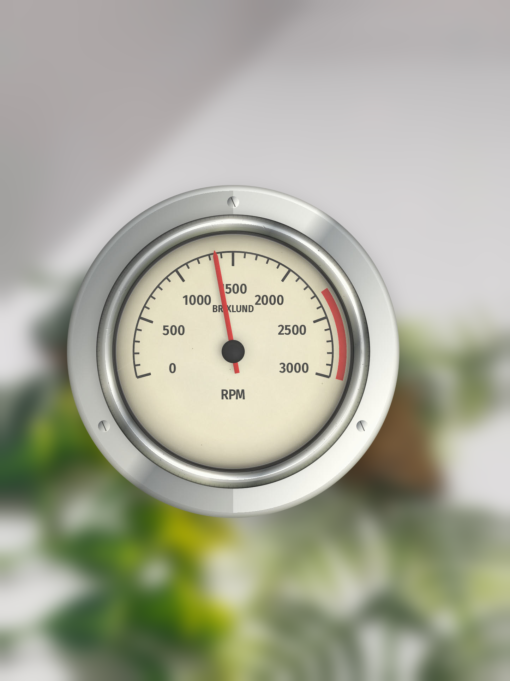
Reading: rpm 1350
